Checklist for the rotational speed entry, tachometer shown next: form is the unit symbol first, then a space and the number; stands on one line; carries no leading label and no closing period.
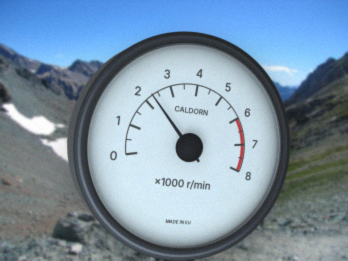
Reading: rpm 2250
